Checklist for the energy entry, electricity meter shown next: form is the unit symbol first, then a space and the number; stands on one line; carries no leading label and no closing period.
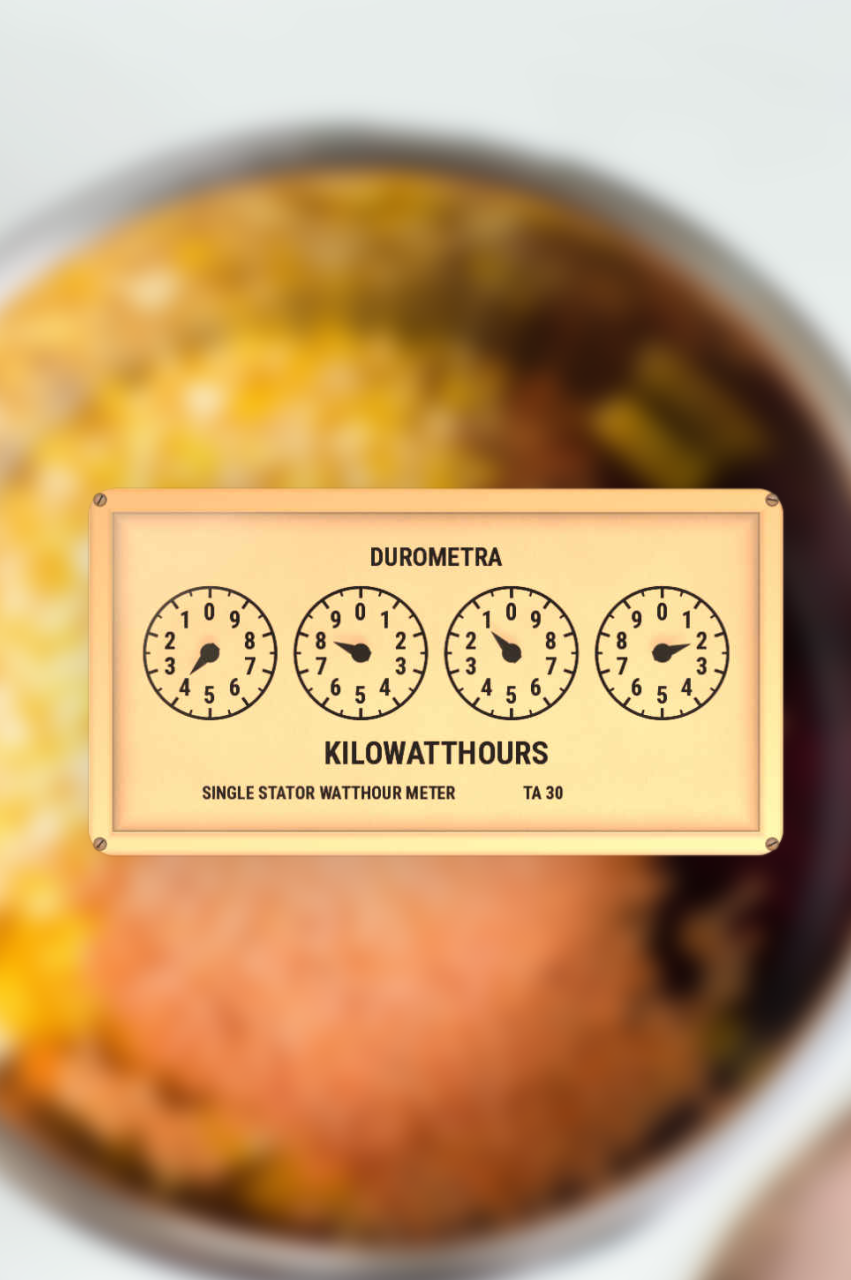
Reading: kWh 3812
